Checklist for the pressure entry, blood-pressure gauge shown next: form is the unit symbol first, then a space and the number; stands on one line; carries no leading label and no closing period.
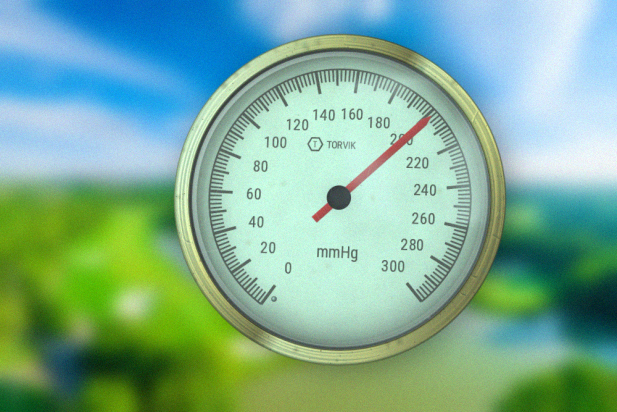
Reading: mmHg 202
